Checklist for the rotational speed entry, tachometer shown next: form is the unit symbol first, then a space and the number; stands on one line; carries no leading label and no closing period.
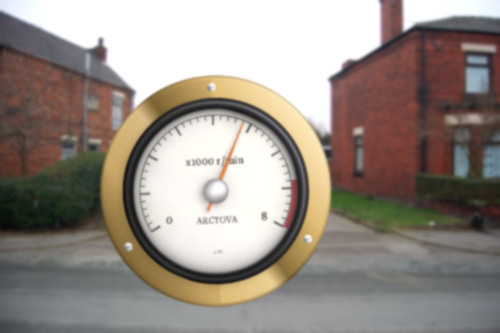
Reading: rpm 4800
